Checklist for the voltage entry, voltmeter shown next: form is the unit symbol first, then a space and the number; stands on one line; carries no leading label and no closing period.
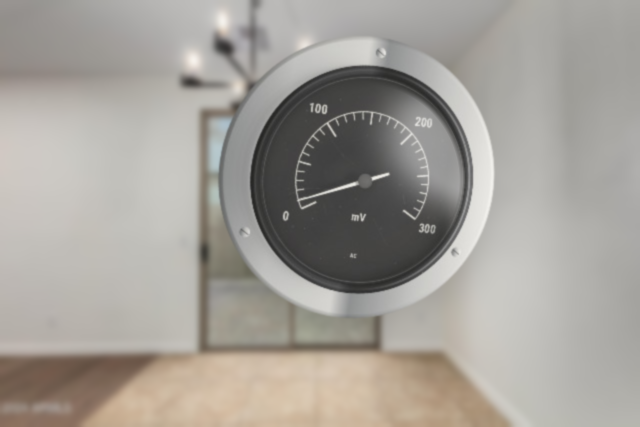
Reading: mV 10
